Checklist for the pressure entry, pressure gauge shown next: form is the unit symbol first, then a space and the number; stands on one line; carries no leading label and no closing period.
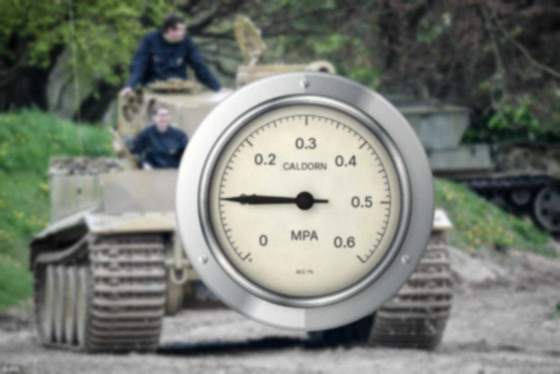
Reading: MPa 0.1
